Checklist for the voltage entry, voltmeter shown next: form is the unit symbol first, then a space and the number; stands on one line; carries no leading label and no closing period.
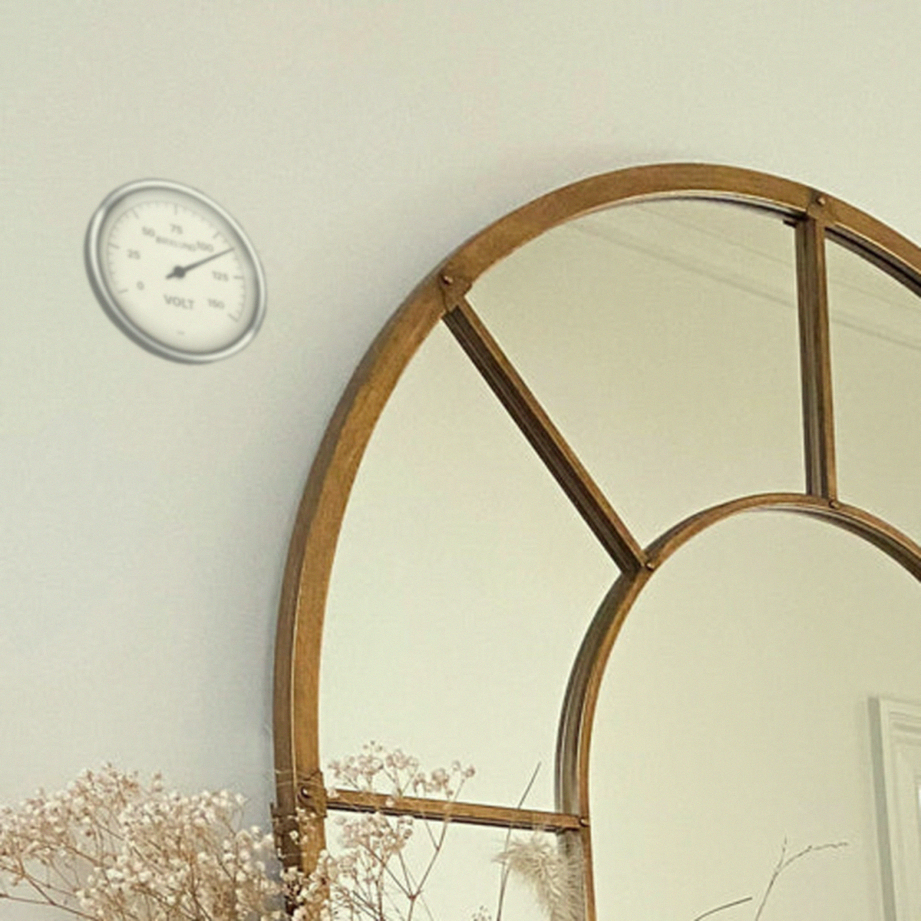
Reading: V 110
